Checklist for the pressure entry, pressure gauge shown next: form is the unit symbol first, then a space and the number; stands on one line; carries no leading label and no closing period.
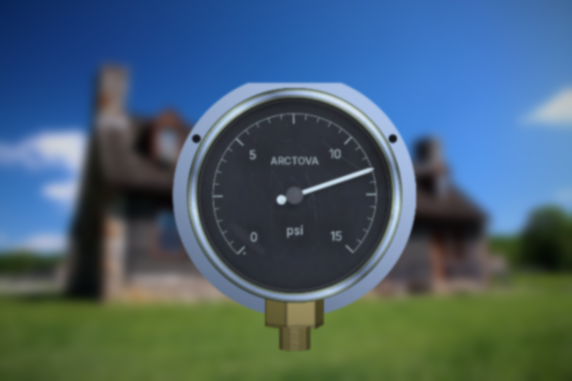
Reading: psi 11.5
